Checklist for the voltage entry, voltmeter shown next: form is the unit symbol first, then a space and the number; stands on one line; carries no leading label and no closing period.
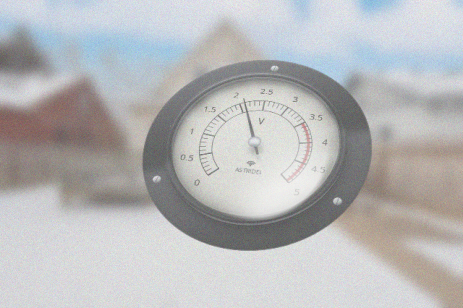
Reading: V 2.1
